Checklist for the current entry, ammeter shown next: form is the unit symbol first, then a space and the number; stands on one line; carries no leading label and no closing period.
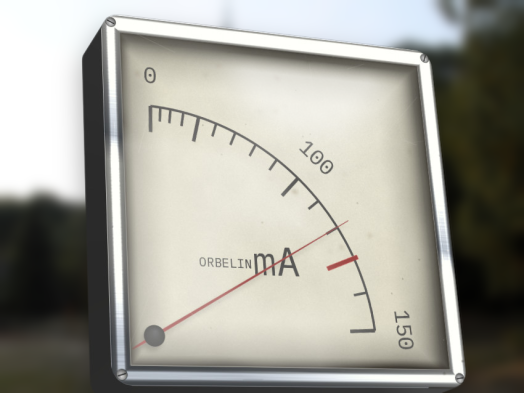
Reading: mA 120
